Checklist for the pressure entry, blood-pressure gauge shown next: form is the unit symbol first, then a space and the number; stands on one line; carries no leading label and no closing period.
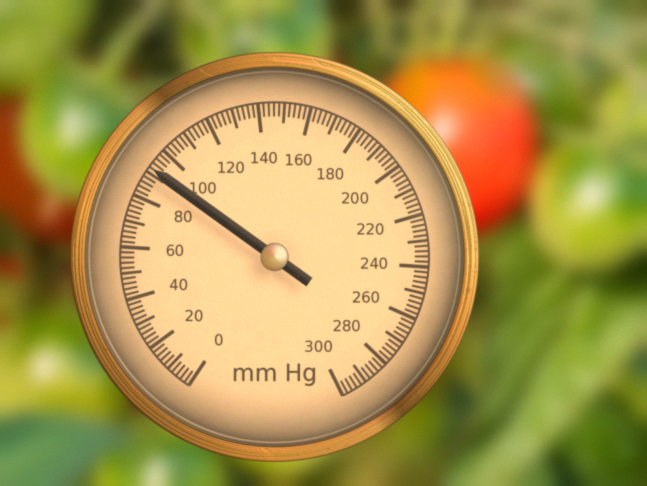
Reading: mmHg 92
